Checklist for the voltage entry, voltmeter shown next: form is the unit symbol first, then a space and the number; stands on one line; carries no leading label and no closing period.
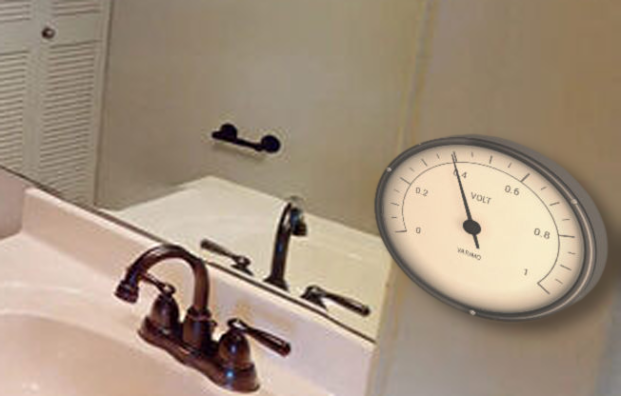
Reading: V 0.4
